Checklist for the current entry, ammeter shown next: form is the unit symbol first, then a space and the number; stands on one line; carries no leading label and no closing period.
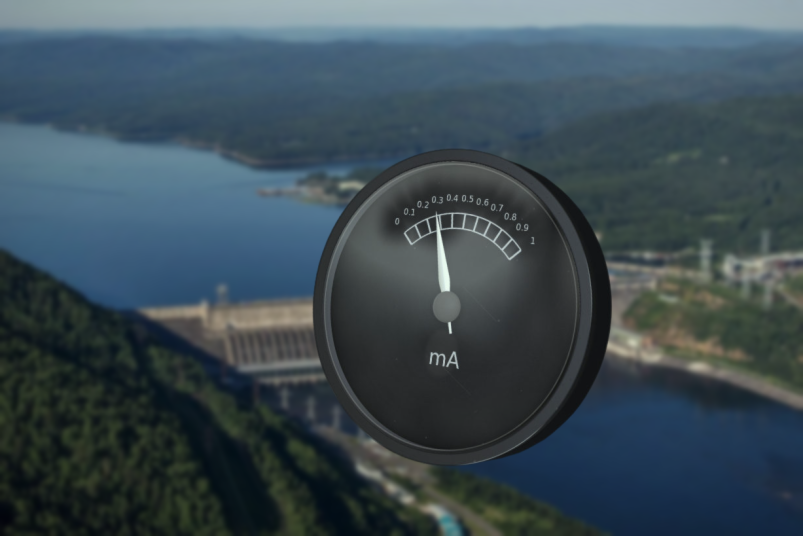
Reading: mA 0.3
